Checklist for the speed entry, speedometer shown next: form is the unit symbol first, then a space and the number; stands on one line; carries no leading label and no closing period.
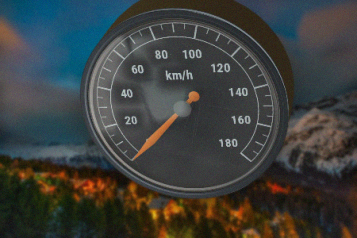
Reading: km/h 0
